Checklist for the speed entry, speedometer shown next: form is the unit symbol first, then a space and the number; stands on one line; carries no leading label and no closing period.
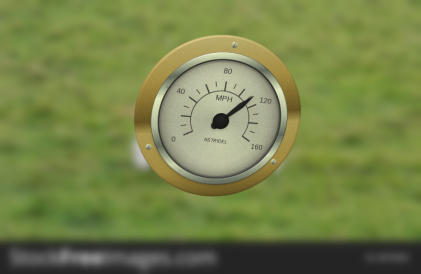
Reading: mph 110
